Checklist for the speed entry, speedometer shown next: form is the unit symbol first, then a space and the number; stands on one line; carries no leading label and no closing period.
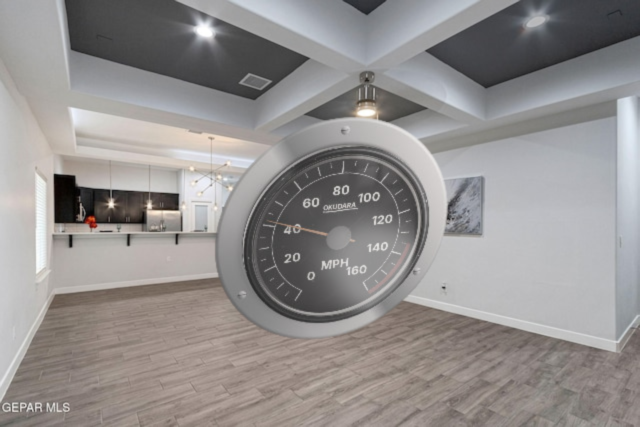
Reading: mph 42.5
